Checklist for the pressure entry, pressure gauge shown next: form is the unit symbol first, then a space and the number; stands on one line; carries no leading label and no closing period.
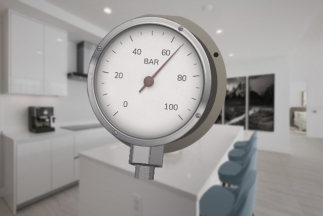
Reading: bar 65
